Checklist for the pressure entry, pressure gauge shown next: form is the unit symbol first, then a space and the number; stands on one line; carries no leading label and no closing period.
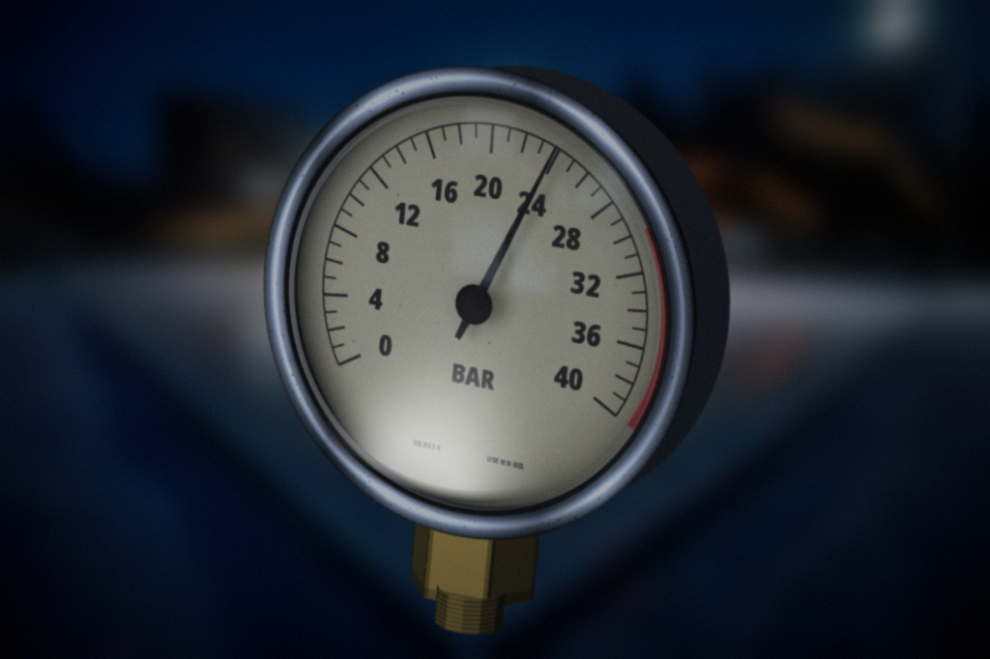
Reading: bar 24
